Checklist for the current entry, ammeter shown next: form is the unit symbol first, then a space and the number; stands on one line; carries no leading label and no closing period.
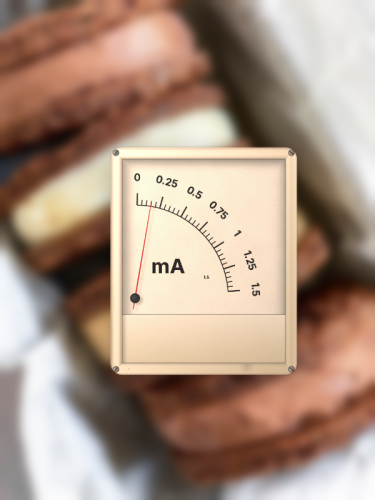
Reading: mA 0.15
